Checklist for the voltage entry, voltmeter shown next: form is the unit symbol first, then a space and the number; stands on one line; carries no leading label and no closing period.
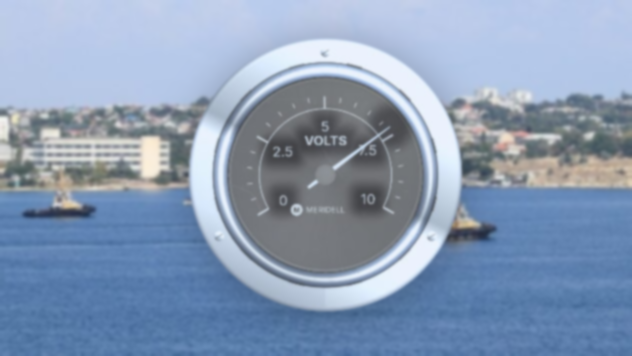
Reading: V 7.25
